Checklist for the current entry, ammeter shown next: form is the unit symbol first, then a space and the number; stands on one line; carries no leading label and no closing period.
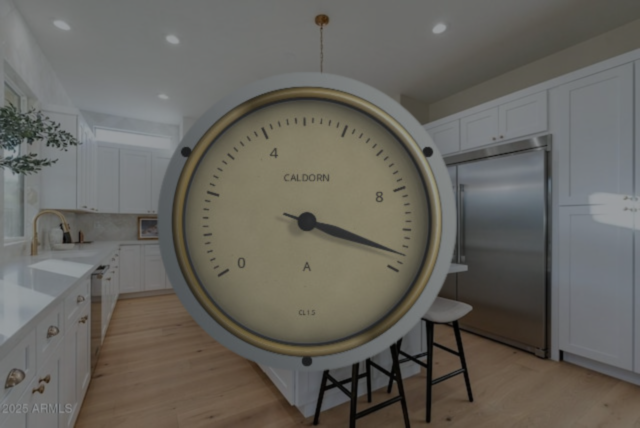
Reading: A 9.6
